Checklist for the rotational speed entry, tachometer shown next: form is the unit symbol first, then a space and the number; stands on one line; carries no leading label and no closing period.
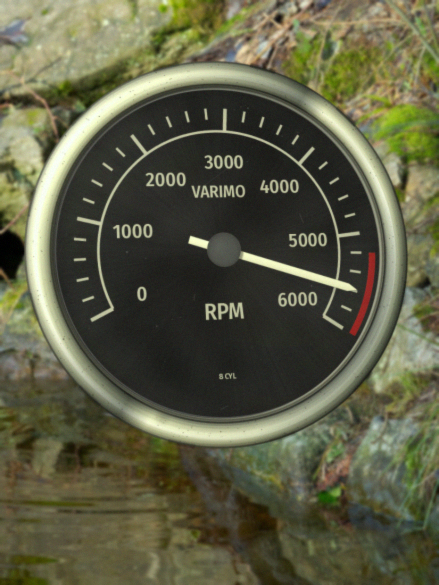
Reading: rpm 5600
